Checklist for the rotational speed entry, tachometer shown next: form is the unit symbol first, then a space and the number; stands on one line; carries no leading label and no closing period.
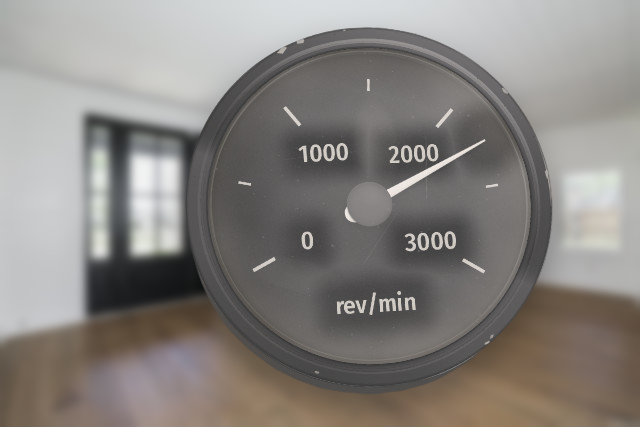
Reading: rpm 2250
